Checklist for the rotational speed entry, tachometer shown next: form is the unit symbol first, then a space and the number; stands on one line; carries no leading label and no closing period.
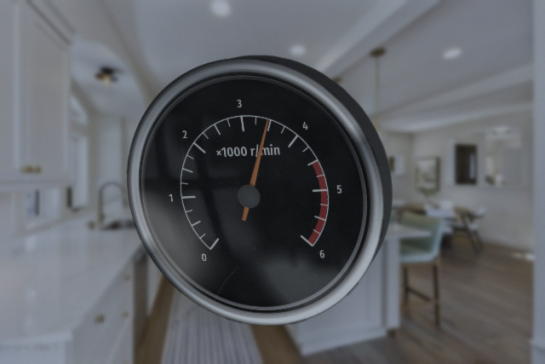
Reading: rpm 3500
